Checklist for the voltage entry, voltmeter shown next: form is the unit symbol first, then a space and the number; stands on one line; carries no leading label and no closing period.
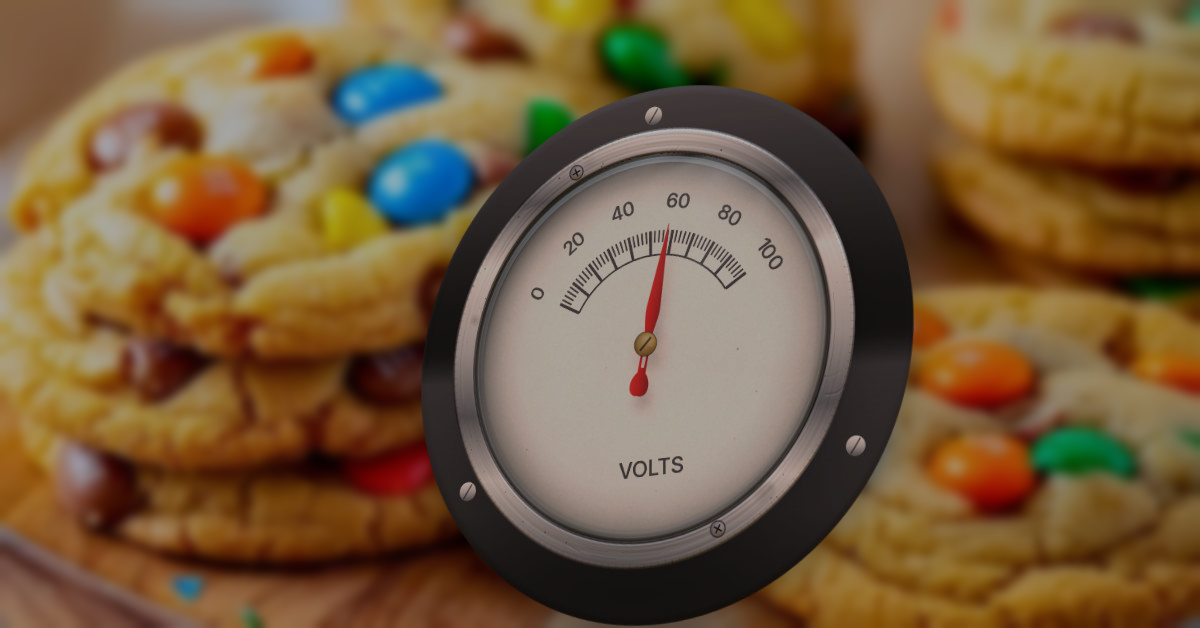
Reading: V 60
